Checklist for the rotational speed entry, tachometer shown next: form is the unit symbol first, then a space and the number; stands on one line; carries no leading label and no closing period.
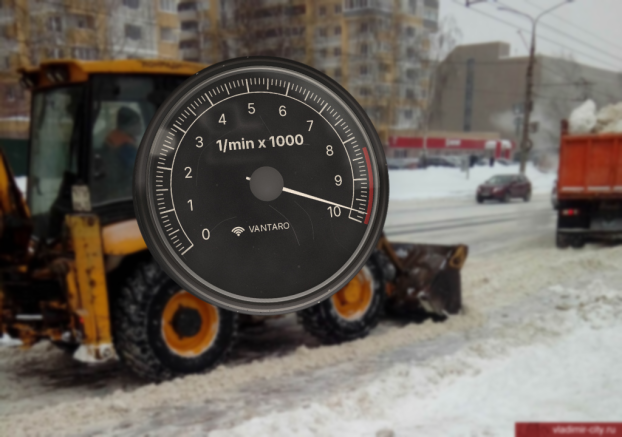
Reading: rpm 9800
